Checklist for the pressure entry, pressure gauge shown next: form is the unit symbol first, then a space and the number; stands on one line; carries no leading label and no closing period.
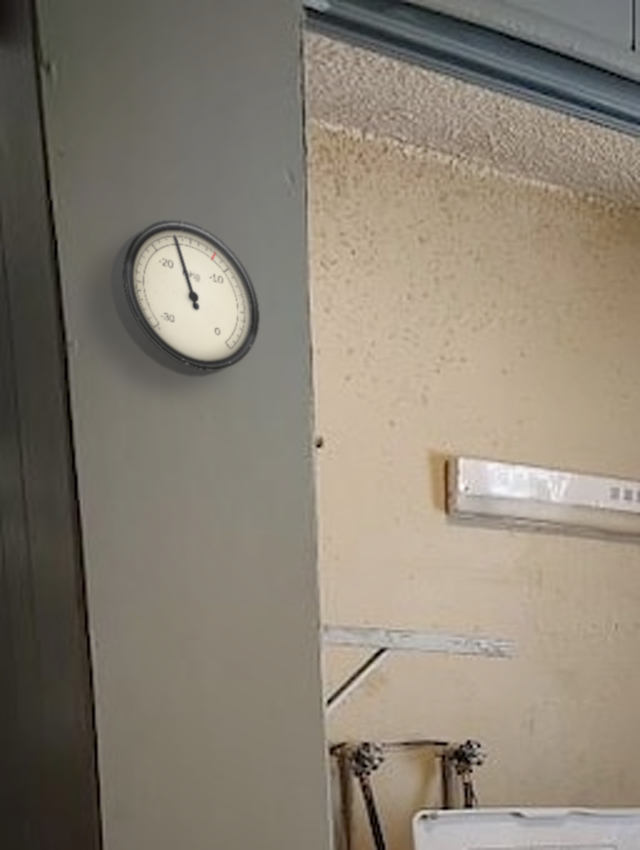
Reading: inHg -17
